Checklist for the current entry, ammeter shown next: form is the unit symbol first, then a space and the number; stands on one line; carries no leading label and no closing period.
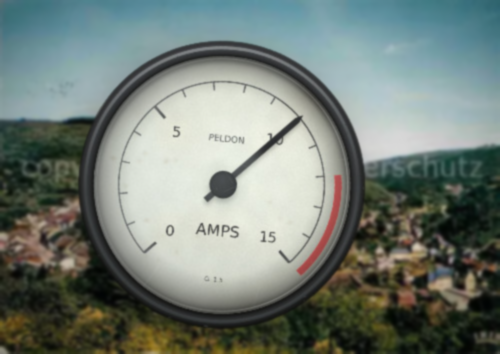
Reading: A 10
